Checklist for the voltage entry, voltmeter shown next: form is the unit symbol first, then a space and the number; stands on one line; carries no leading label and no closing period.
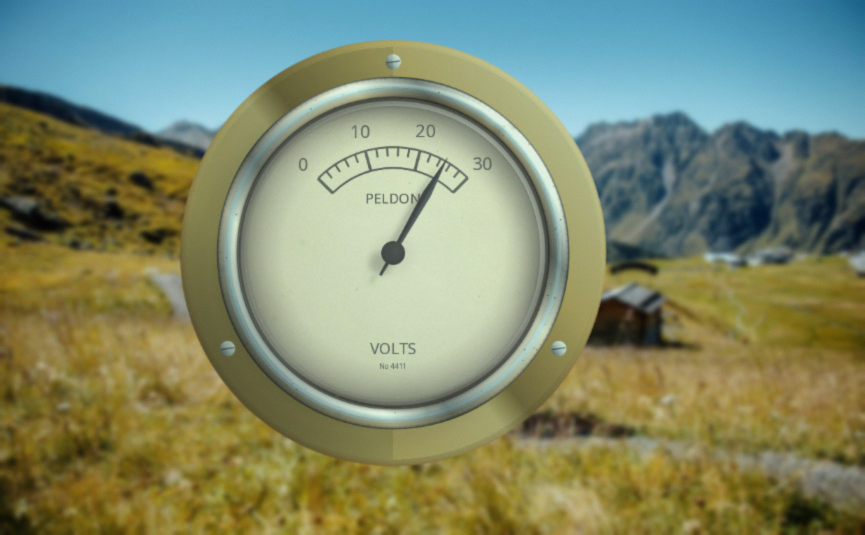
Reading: V 25
